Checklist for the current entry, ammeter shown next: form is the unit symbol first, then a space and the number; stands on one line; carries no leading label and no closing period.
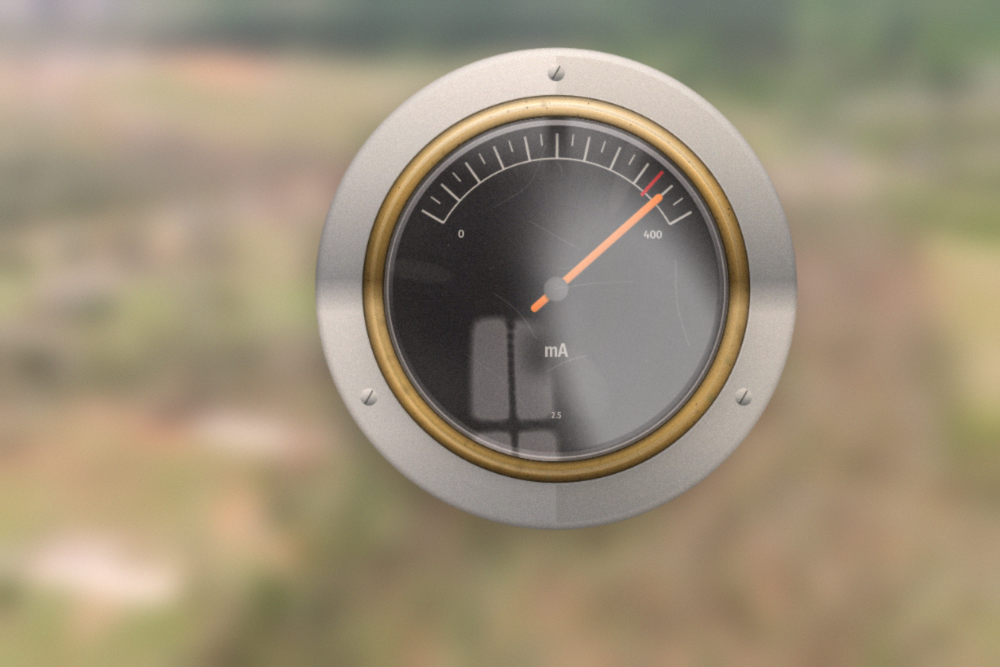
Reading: mA 360
